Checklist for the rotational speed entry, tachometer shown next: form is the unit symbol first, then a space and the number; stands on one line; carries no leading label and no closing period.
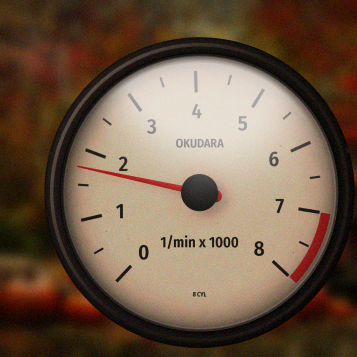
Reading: rpm 1750
